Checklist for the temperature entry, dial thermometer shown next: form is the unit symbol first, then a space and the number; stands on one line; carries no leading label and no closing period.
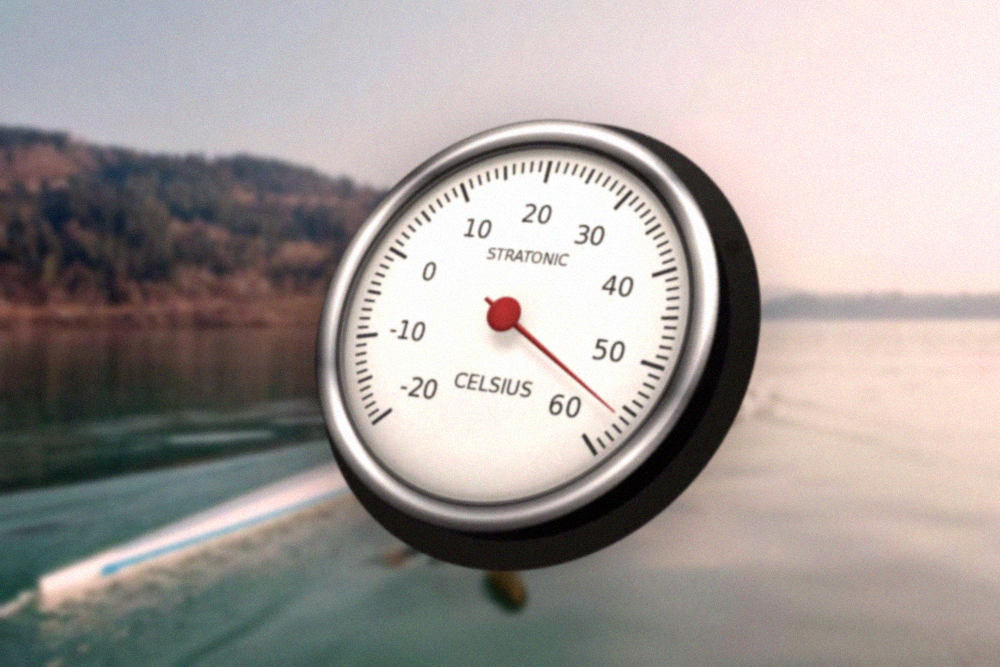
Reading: °C 56
